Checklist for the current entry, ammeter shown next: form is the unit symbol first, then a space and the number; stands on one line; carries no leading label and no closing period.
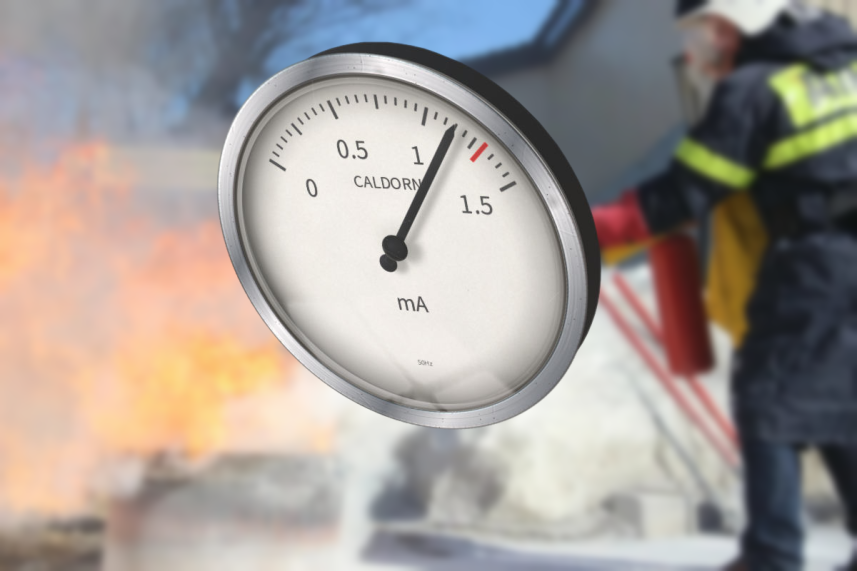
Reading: mA 1.15
